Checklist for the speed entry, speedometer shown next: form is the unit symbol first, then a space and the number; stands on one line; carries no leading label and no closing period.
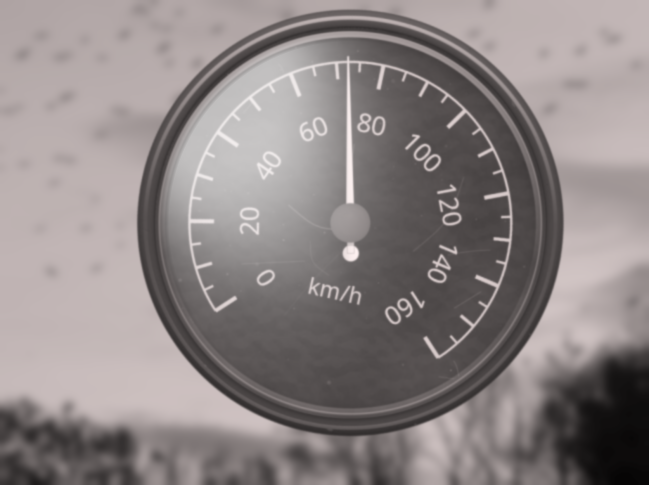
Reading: km/h 72.5
